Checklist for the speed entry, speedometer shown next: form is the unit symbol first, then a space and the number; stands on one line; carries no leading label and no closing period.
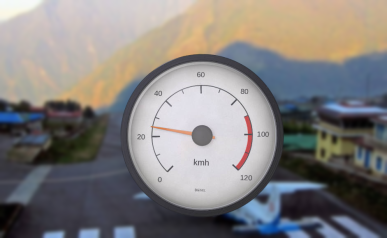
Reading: km/h 25
